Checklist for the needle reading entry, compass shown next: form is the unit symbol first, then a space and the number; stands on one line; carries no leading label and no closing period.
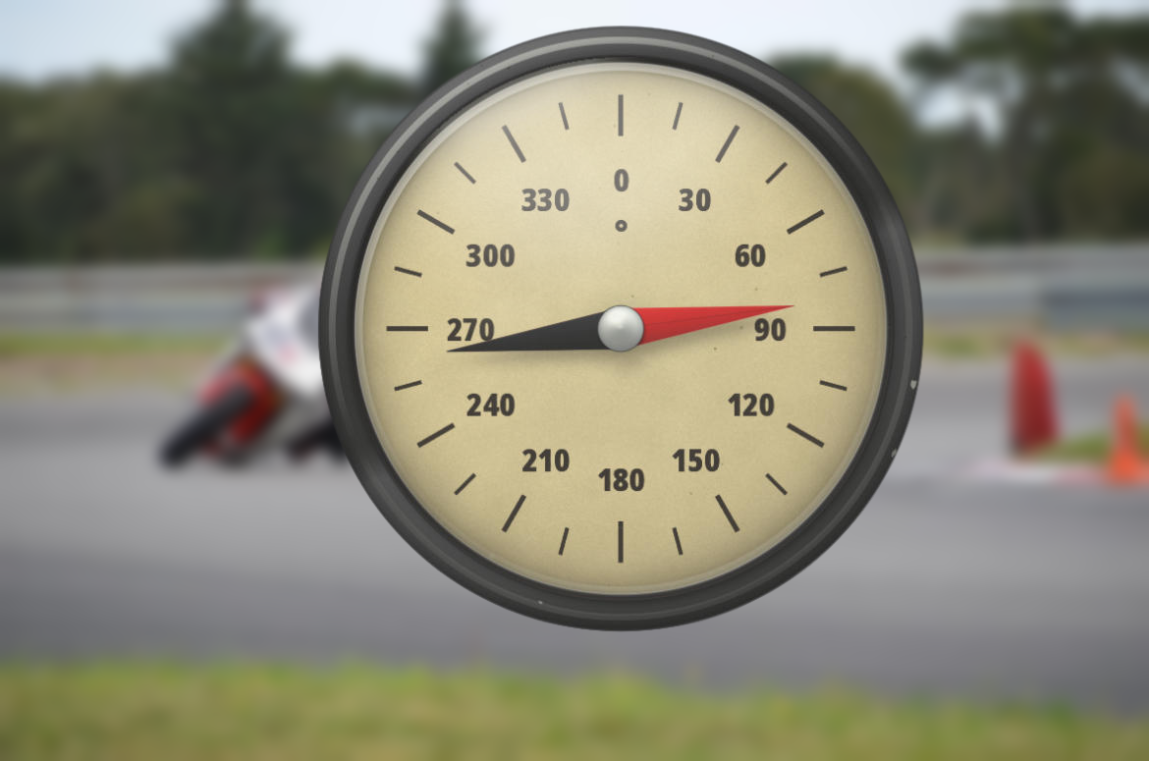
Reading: ° 82.5
